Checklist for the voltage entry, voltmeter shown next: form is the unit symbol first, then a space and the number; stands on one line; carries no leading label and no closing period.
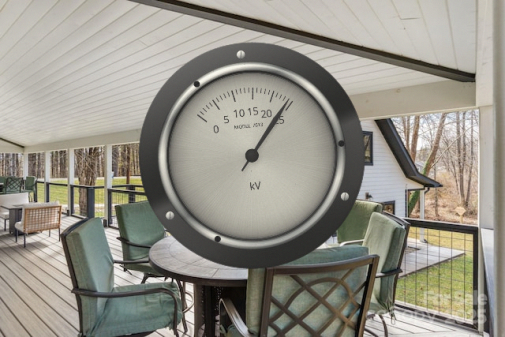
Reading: kV 24
